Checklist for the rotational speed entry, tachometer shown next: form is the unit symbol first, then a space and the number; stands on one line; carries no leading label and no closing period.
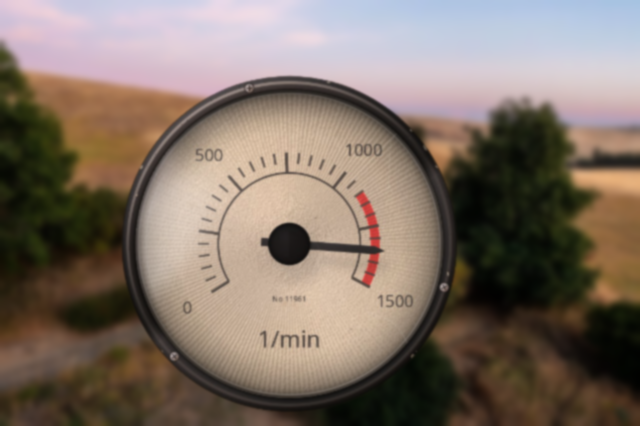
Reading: rpm 1350
